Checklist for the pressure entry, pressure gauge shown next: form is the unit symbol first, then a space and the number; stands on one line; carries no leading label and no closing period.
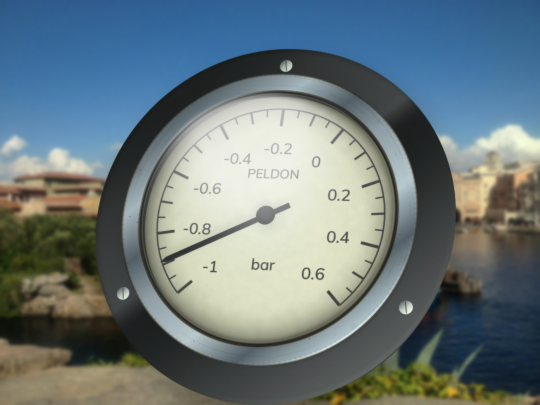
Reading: bar -0.9
